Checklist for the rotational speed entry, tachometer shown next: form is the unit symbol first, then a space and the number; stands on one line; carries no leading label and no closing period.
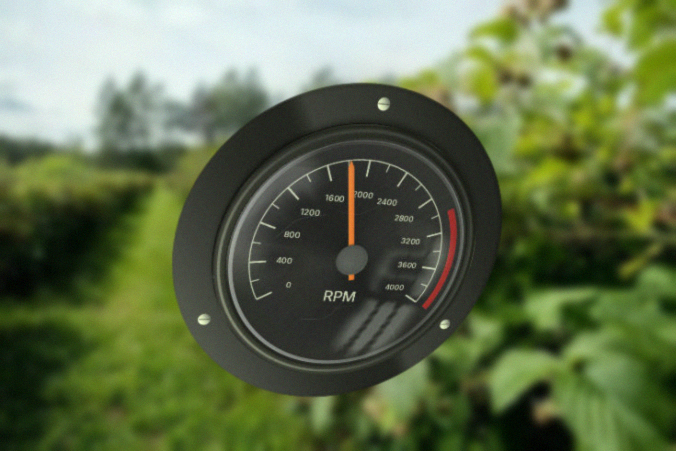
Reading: rpm 1800
